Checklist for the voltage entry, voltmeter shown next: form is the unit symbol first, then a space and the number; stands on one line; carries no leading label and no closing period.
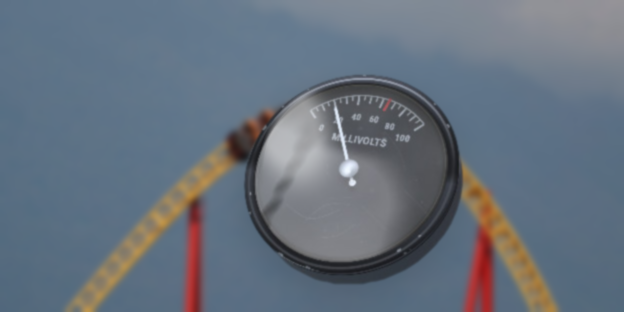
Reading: mV 20
